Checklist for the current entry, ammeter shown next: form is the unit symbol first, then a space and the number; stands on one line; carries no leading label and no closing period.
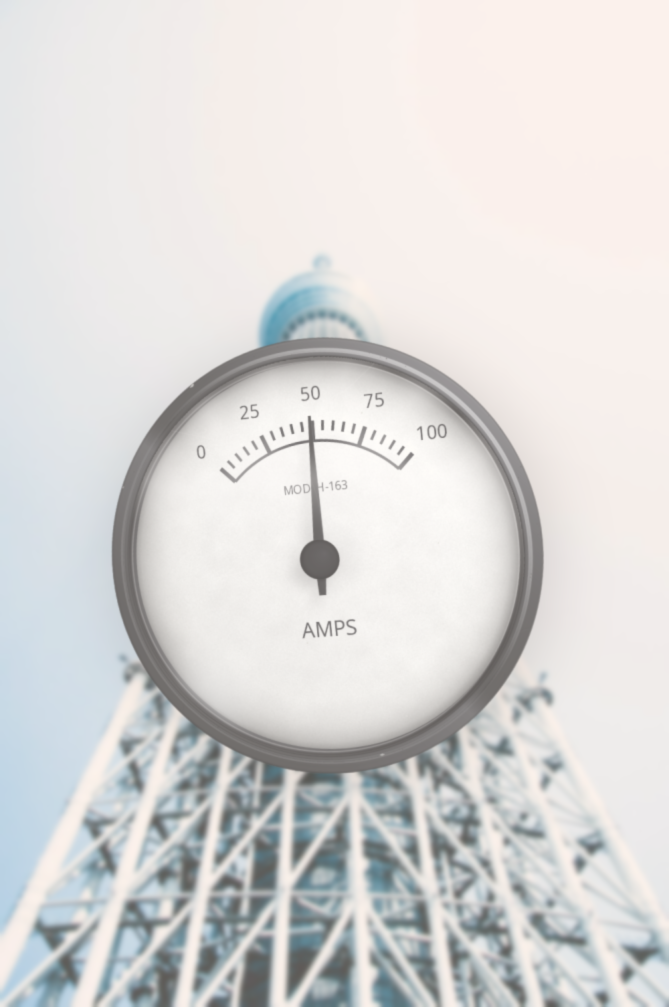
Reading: A 50
